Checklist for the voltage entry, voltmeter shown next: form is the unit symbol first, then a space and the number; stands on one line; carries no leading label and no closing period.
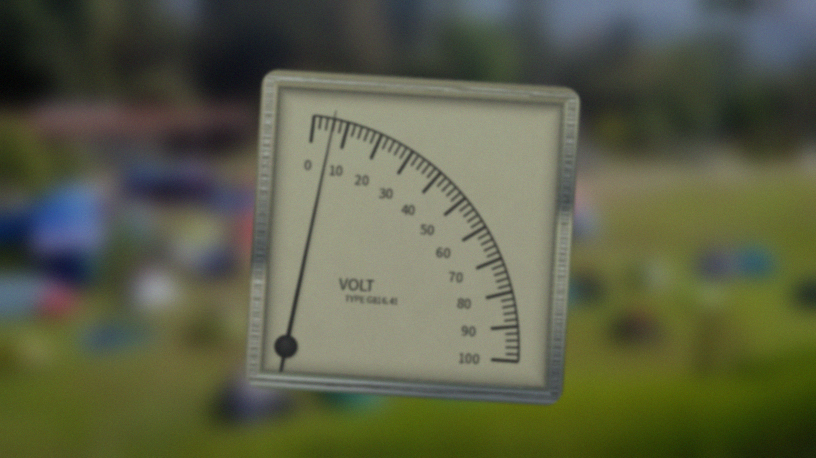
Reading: V 6
